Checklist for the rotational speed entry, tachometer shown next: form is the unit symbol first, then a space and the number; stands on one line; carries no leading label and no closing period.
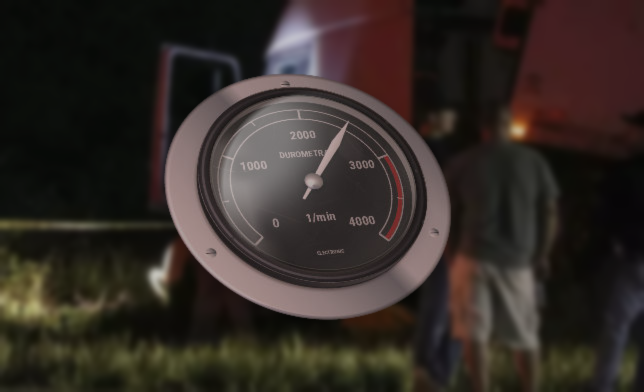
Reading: rpm 2500
